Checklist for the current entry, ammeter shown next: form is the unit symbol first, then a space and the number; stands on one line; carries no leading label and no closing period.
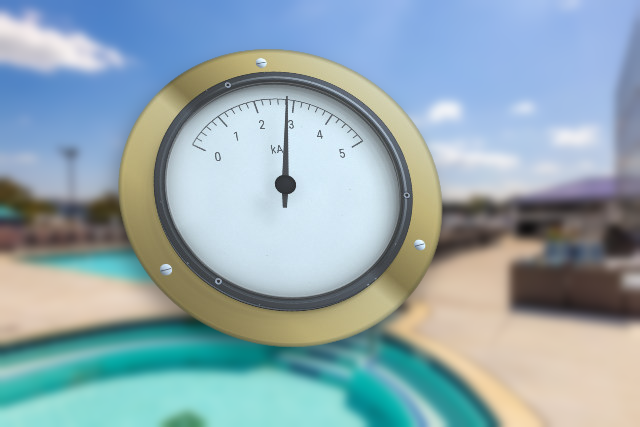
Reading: kA 2.8
